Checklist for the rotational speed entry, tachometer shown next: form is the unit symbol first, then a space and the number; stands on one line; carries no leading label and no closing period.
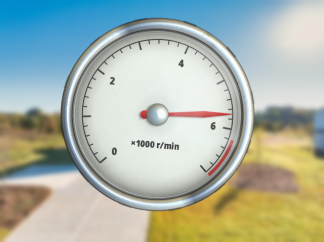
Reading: rpm 5700
